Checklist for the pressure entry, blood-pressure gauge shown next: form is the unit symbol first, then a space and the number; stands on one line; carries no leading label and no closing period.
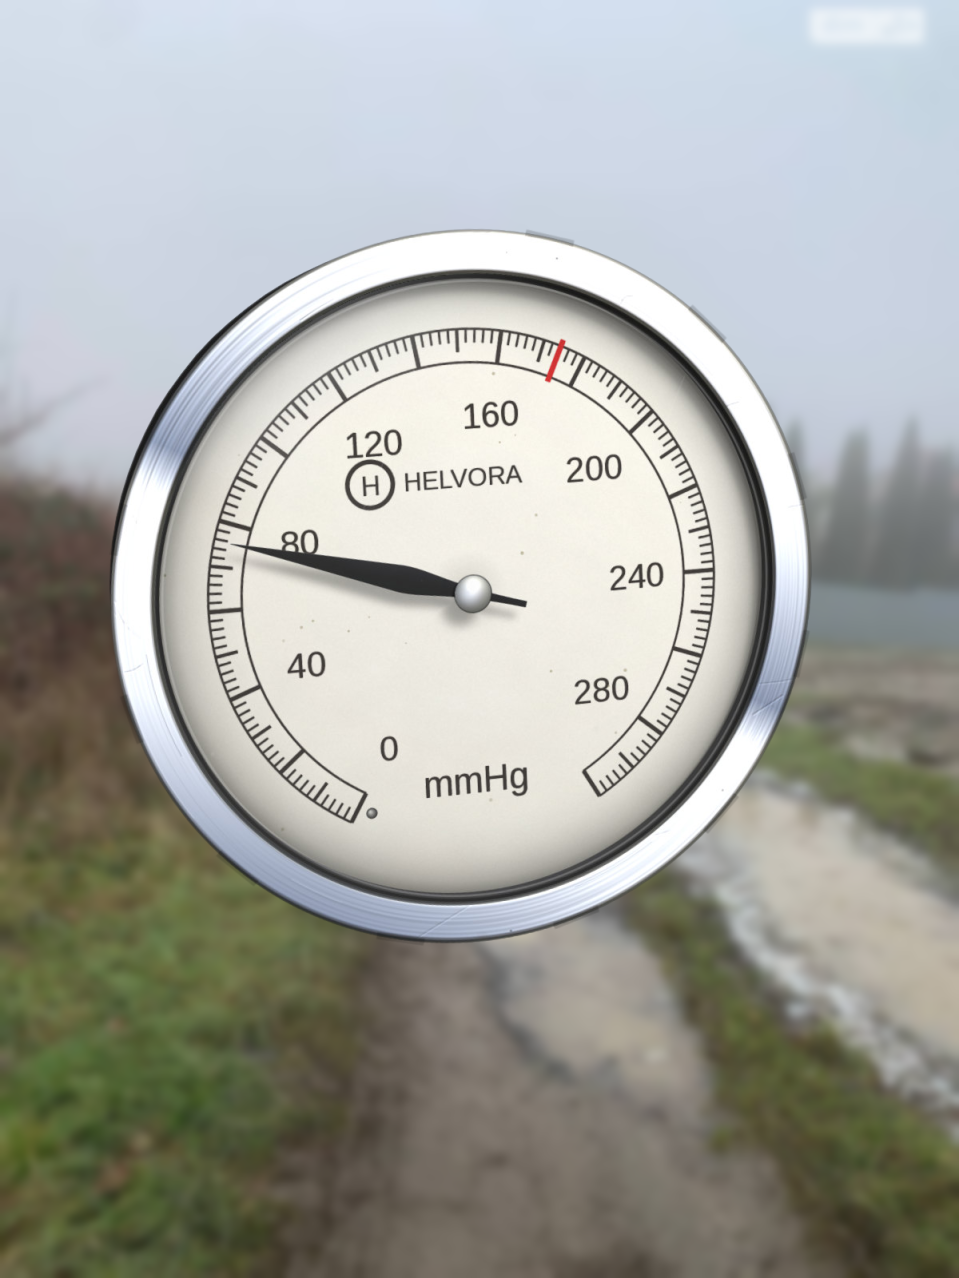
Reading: mmHg 76
